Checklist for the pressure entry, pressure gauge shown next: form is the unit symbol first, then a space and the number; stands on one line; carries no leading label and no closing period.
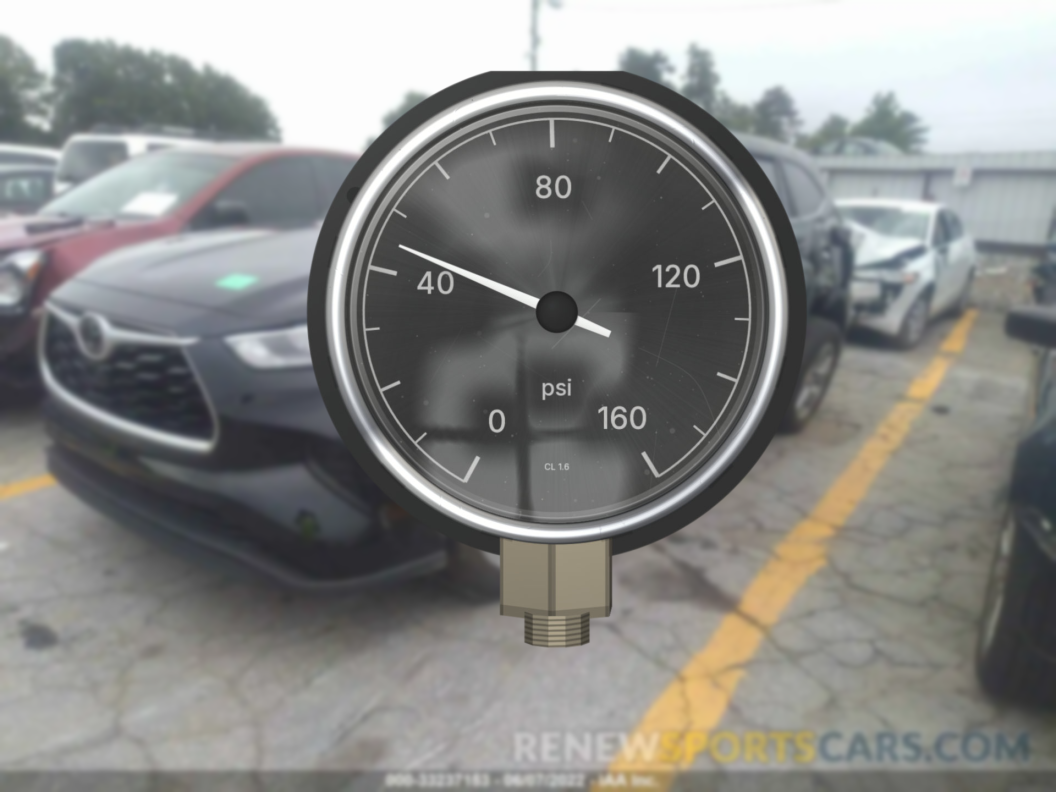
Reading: psi 45
